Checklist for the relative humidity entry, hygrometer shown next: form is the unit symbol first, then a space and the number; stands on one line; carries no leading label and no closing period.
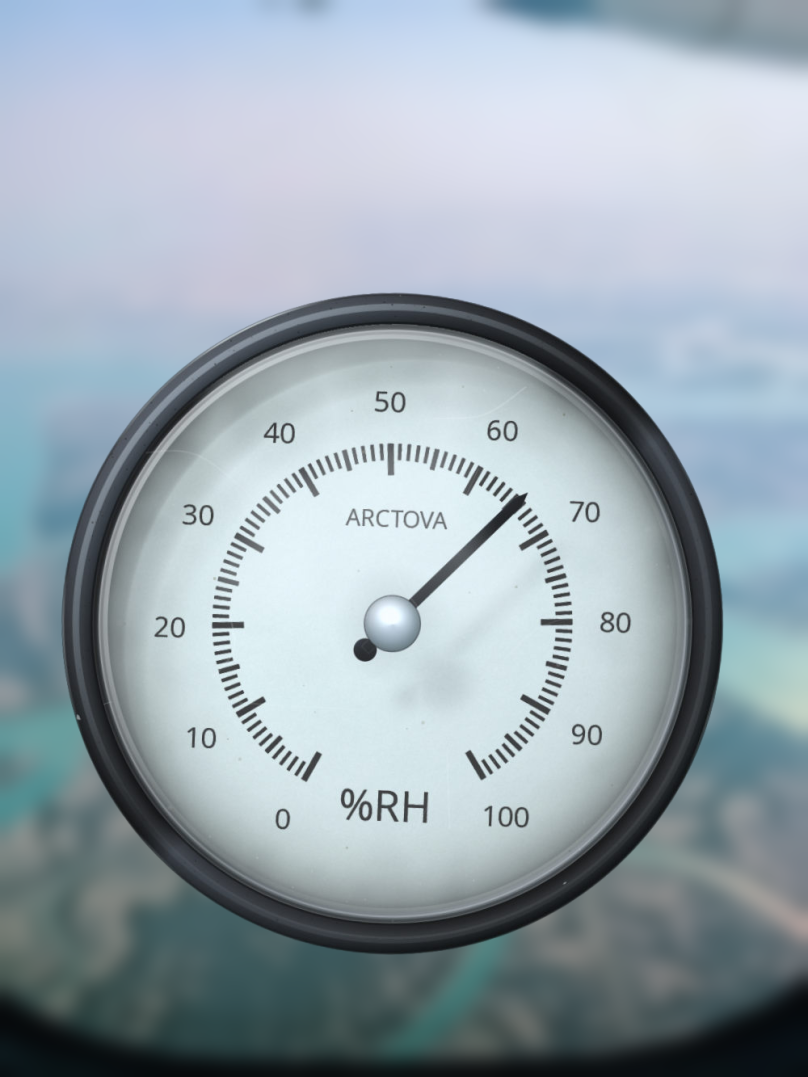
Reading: % 65.5
